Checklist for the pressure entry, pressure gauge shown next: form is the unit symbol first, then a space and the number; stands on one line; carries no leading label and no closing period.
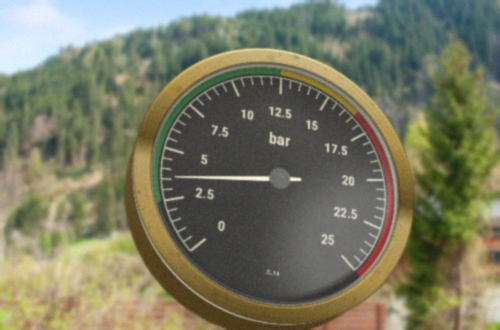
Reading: bar 3.5
